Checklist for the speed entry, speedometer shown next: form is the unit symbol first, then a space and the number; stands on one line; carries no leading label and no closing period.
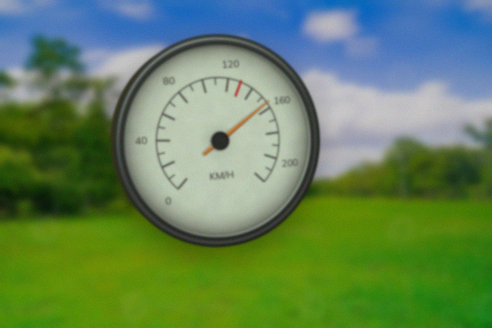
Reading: km/h 155
